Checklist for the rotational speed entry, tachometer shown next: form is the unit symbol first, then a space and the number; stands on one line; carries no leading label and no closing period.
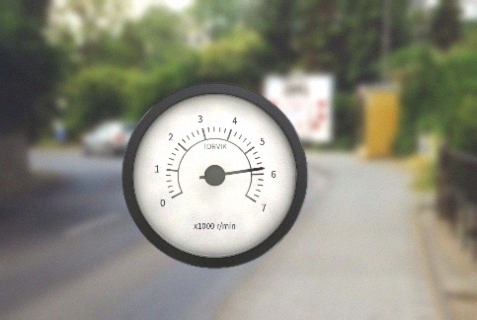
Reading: rpm 5800
